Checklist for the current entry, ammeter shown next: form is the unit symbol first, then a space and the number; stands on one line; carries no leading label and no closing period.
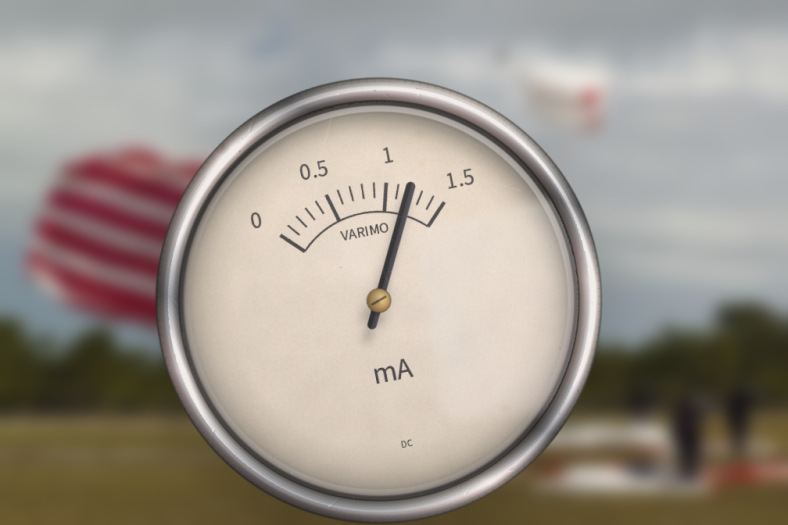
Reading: mA 1.2
